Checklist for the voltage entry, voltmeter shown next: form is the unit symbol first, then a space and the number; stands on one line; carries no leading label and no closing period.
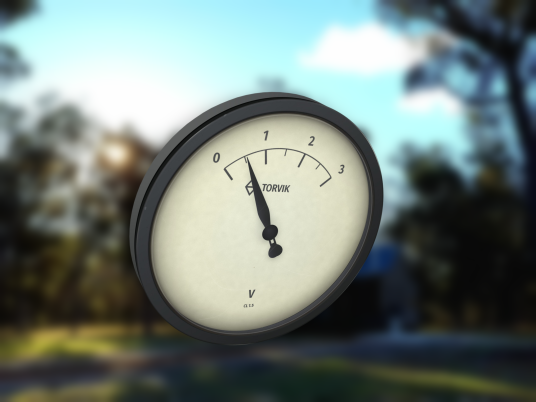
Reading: V 0.5
